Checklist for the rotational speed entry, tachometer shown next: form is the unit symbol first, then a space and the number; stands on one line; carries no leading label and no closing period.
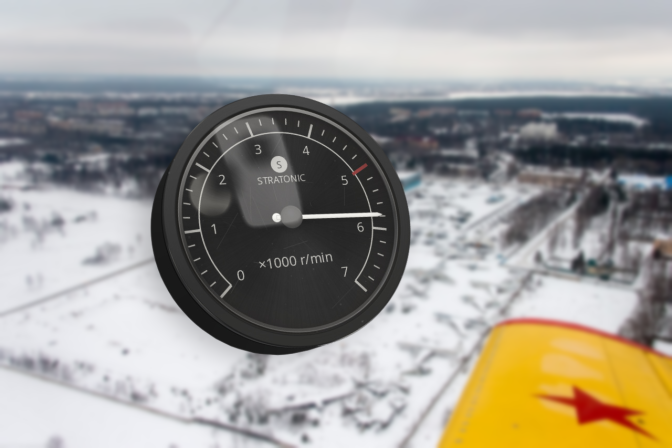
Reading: rpm 5800
